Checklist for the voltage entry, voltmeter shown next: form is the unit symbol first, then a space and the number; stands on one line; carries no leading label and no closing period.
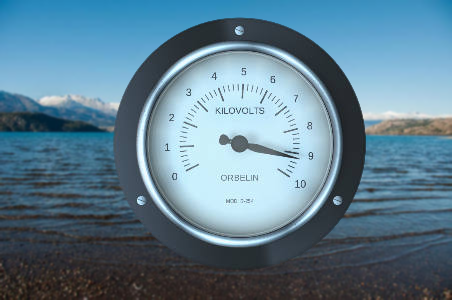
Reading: kV 9.2
